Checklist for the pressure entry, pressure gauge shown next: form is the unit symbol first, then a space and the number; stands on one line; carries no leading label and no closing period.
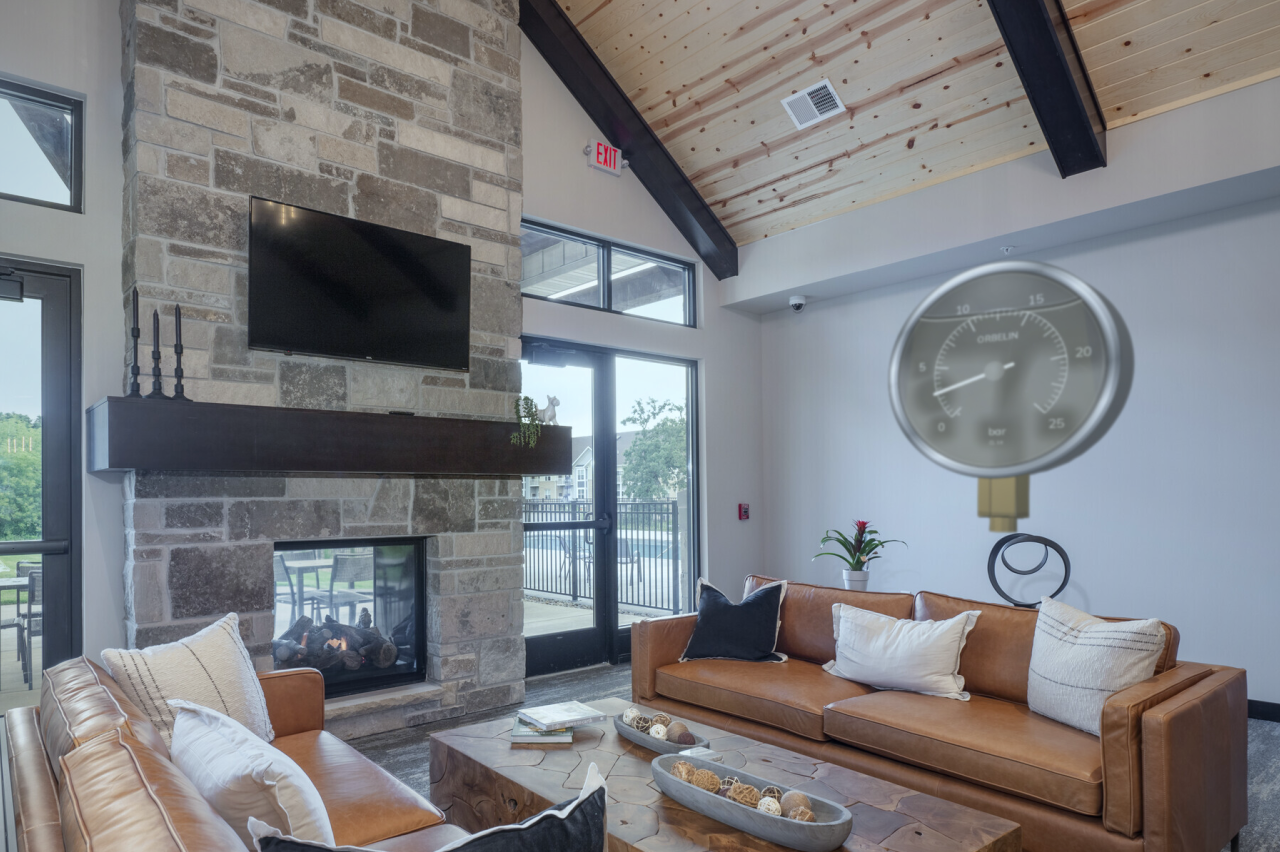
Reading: bar 2.5
